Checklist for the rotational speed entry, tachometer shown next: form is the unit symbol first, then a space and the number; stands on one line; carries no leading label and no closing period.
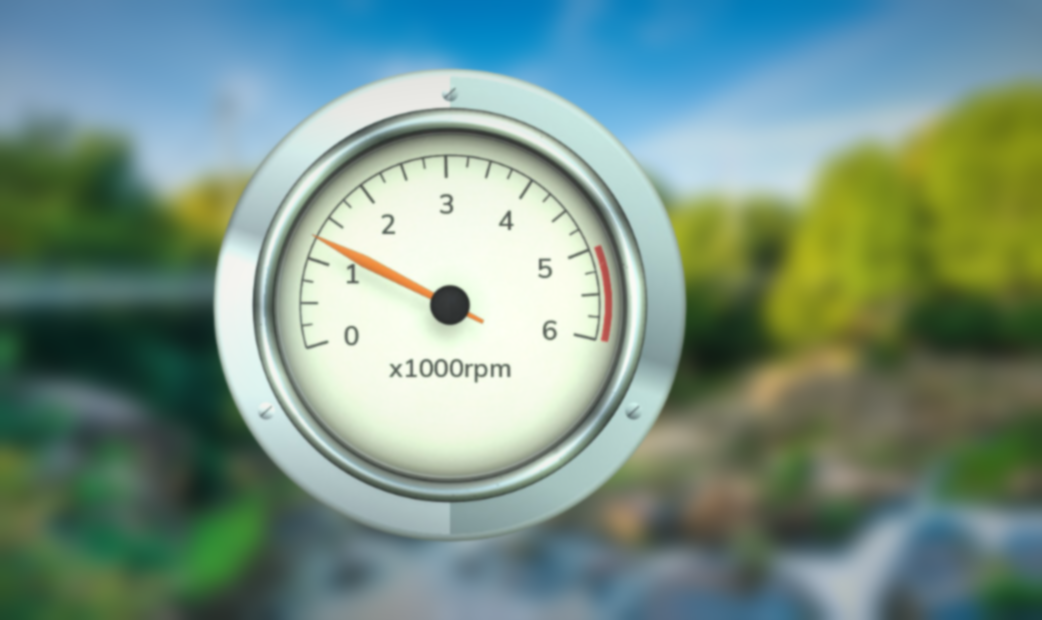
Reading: rpm 1250
